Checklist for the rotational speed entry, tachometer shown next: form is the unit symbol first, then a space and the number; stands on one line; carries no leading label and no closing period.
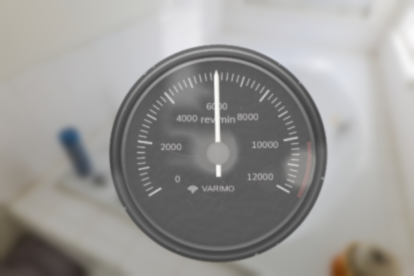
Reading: rpm 6000
